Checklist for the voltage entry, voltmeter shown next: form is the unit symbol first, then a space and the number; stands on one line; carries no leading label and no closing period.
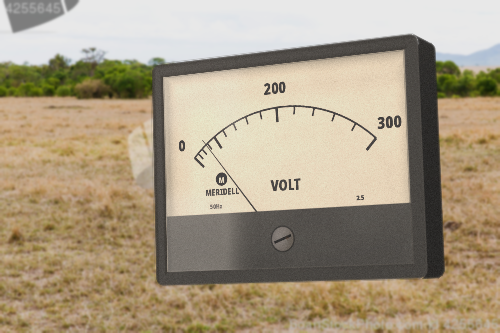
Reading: V 80
